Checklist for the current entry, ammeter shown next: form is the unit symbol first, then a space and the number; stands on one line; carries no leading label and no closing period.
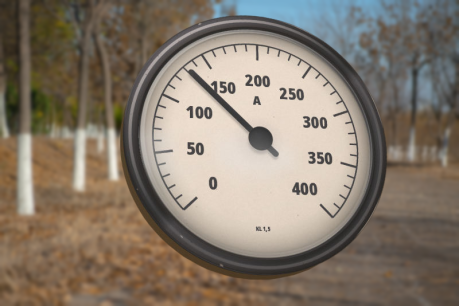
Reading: A 130
